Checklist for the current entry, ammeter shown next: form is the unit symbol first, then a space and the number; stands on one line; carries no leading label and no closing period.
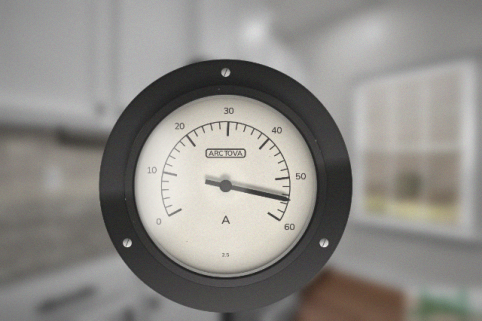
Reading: A 55
